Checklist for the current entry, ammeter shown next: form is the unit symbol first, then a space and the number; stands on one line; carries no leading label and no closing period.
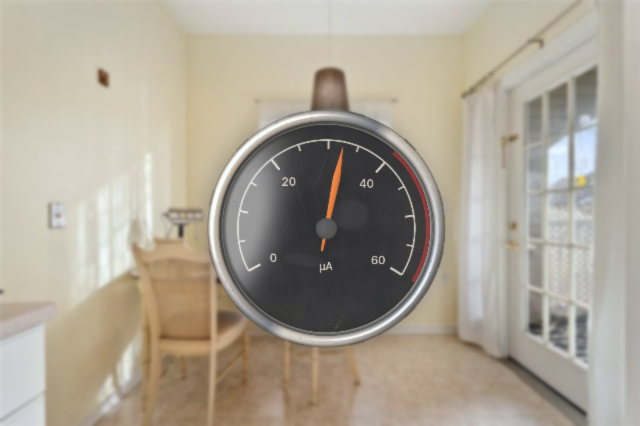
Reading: µA 32.5
